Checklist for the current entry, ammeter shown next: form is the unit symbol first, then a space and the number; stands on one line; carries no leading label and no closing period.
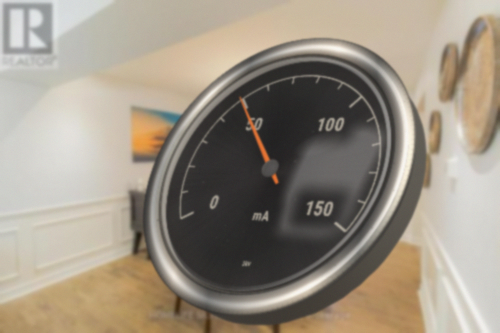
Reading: mA 50
